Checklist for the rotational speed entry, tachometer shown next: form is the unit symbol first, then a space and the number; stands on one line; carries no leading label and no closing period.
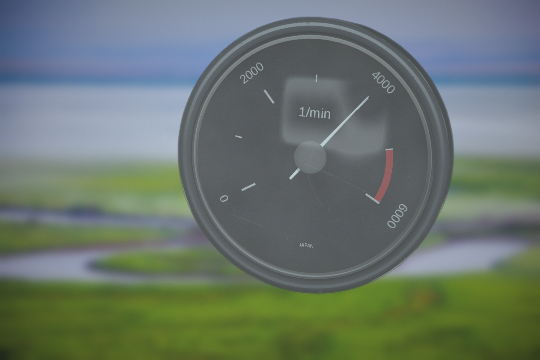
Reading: rpm 4000
